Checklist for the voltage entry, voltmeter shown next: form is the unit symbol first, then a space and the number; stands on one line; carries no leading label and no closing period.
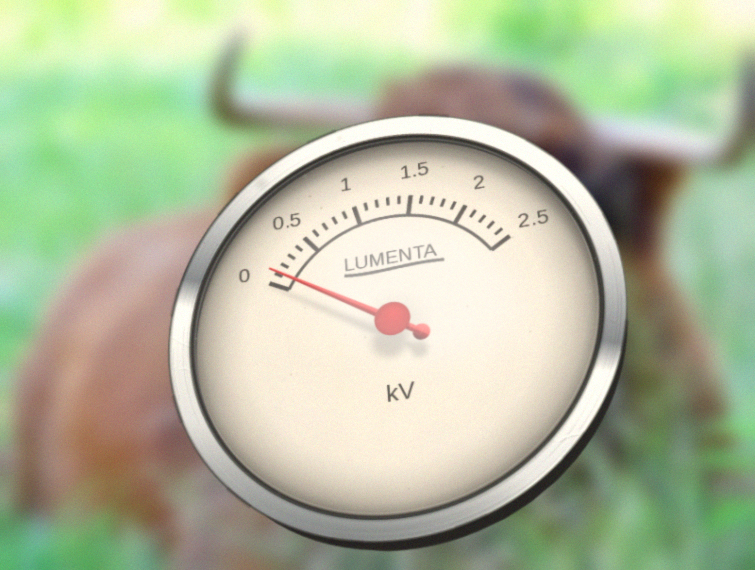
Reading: kV 0.1
